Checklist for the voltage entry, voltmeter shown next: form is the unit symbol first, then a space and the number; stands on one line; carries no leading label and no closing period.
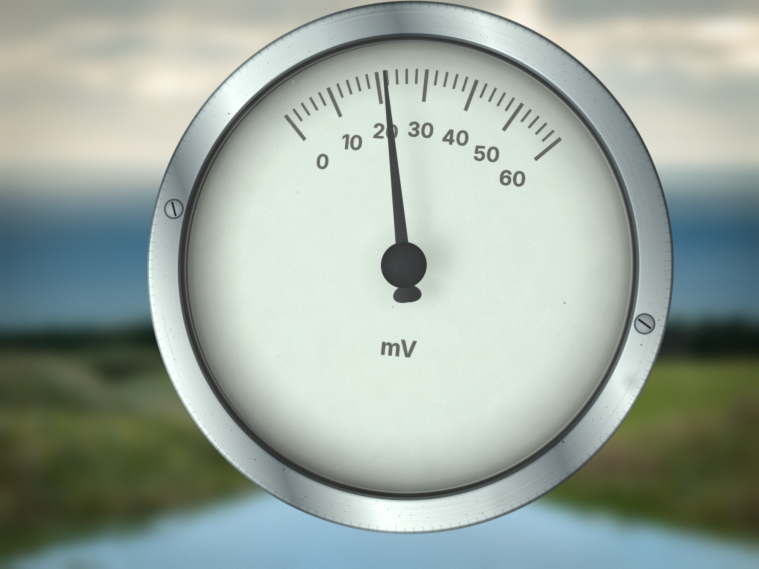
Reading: mV 22
